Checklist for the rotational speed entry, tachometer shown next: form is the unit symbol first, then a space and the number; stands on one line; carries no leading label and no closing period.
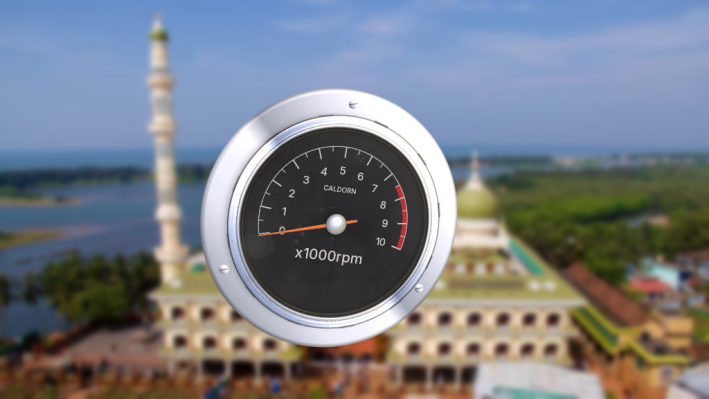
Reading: rpm 0
